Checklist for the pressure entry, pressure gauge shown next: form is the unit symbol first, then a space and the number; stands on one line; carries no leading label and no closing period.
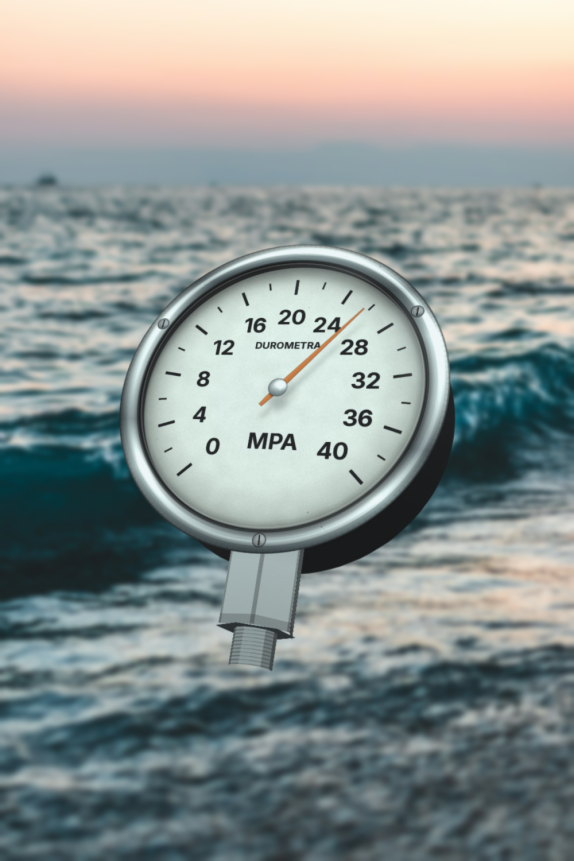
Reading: MPa 26
